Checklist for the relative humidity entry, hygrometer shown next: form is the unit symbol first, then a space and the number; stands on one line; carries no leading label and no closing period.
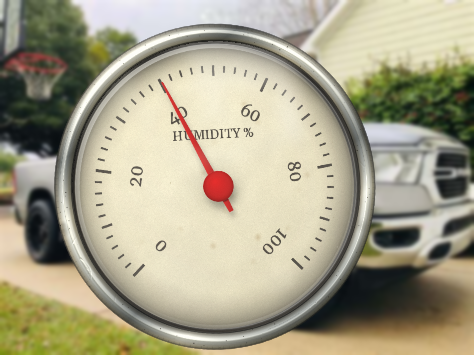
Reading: % 40
